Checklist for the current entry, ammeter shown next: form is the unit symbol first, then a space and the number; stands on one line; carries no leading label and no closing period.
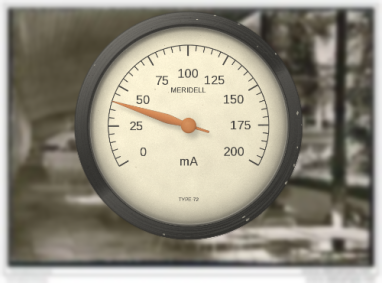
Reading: mA 40
